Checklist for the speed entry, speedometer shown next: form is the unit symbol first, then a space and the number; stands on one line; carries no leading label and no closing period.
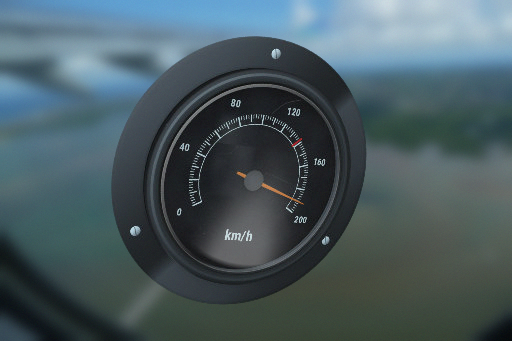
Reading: km/h 190
